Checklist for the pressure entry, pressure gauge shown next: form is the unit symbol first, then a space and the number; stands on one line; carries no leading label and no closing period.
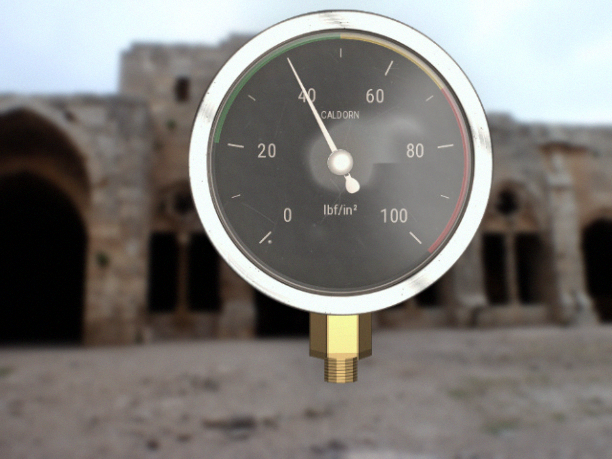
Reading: psi 40
